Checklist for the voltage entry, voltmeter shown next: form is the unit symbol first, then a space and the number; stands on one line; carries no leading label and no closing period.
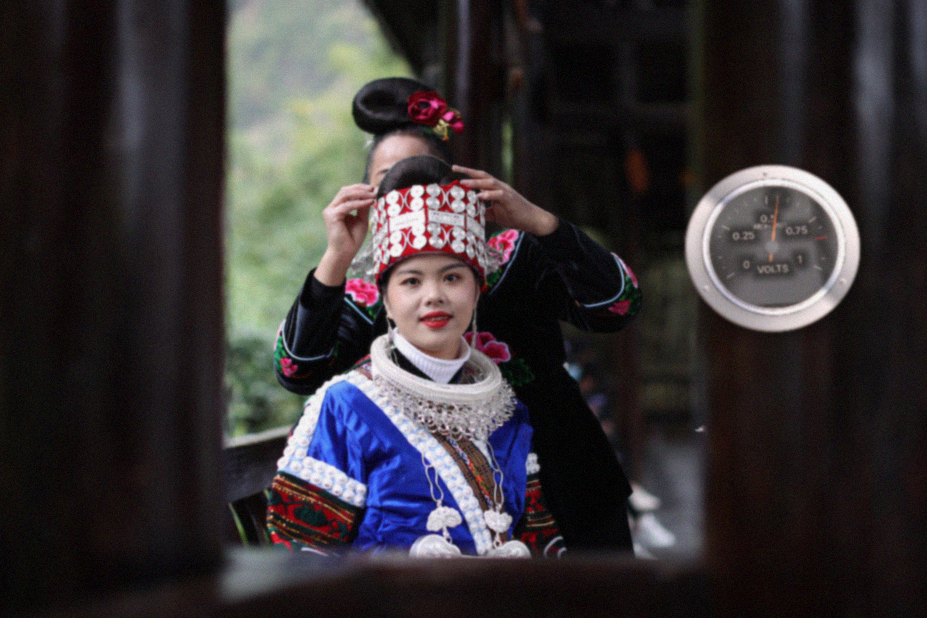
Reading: V 0.55
